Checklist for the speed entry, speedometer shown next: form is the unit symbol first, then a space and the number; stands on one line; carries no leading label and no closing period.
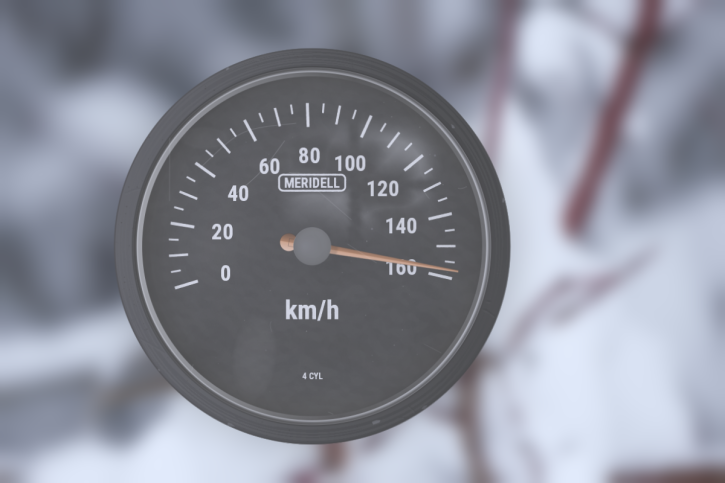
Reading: km/h 157.5
